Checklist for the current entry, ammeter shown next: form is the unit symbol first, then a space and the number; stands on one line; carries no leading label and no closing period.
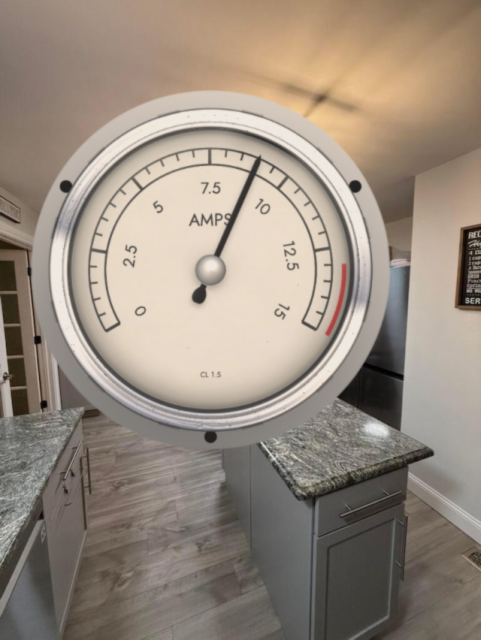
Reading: A 9
